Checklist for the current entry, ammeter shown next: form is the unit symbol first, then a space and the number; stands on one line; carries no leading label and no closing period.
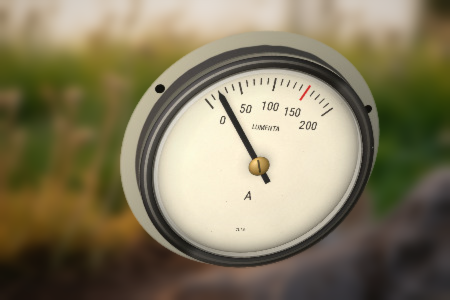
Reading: A 20
